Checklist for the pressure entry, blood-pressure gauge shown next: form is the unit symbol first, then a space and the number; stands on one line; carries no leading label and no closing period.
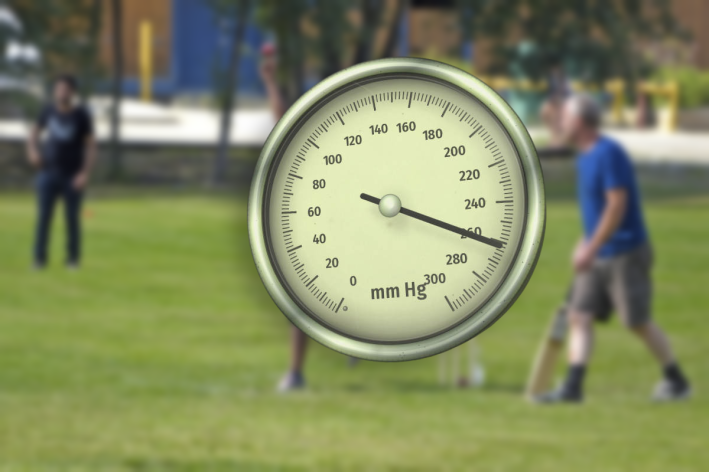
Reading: mmHg 262
